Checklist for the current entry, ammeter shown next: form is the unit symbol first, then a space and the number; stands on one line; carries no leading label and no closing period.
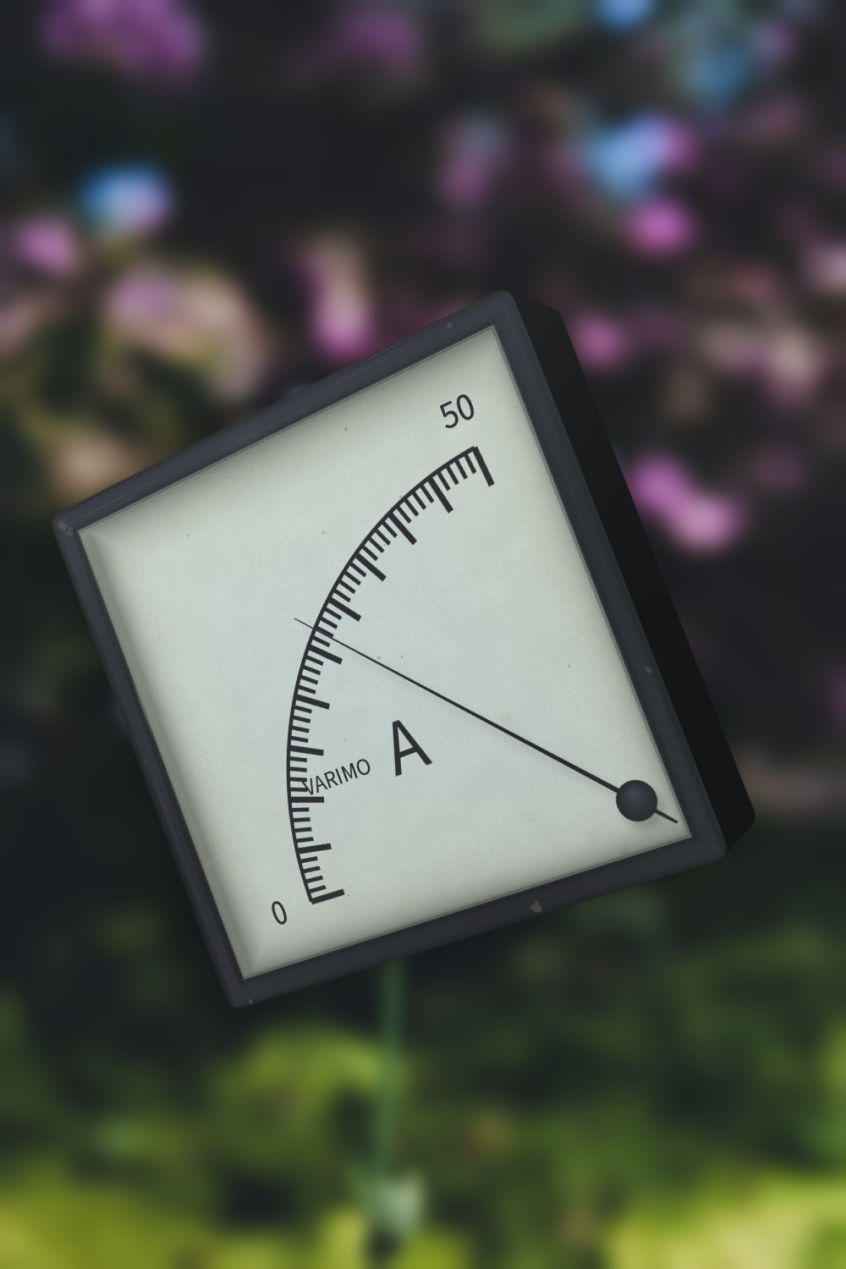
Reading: A 27
